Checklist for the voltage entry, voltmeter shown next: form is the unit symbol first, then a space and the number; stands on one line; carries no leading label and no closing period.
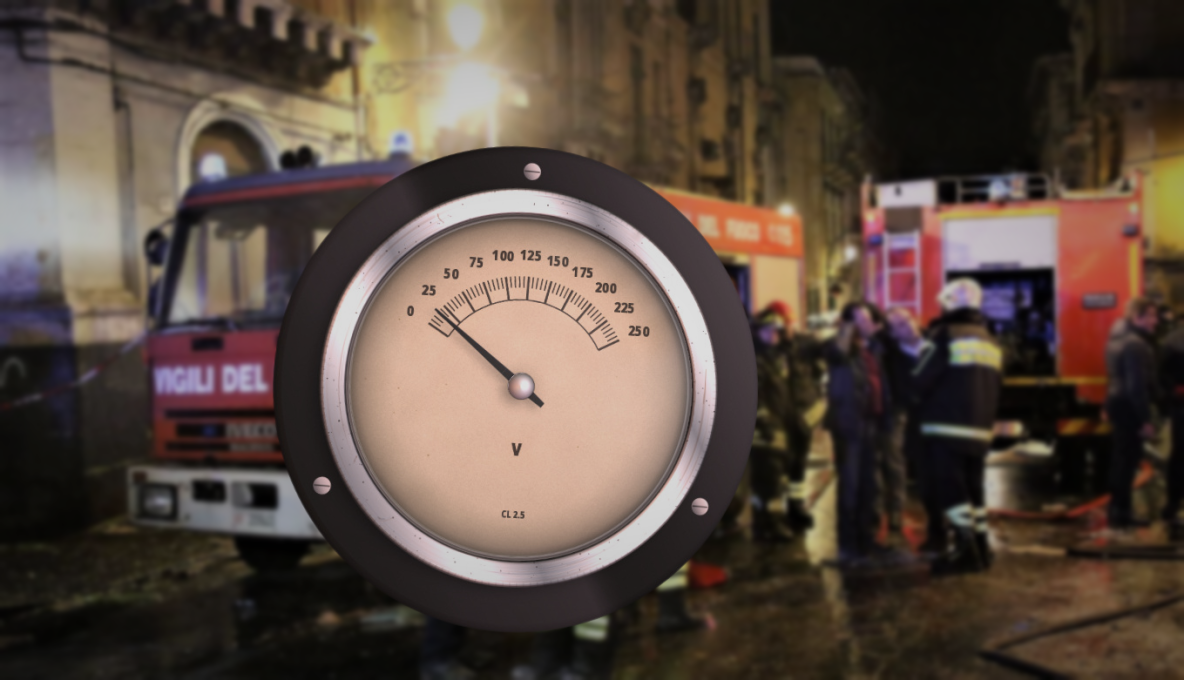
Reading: V 15
